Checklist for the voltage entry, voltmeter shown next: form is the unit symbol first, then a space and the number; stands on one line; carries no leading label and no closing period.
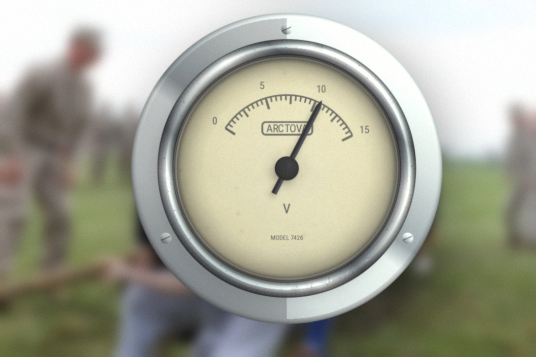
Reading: V 10.5
